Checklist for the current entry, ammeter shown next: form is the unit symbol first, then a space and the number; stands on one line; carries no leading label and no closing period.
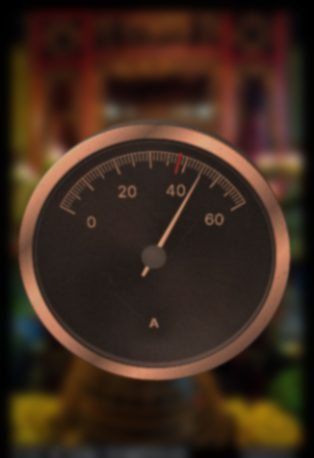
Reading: A 45
